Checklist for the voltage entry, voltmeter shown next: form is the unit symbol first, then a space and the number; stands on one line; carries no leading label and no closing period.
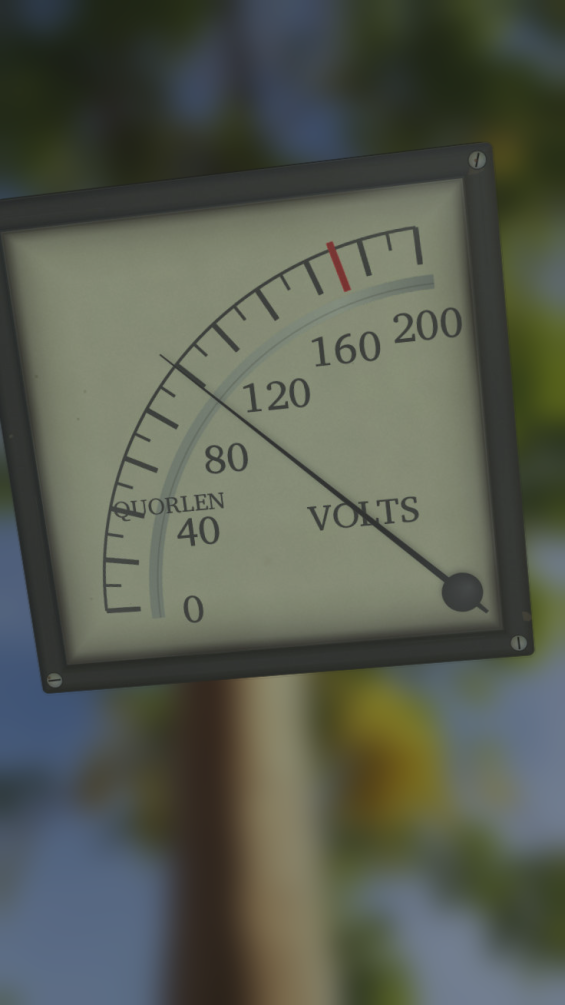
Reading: V 100
